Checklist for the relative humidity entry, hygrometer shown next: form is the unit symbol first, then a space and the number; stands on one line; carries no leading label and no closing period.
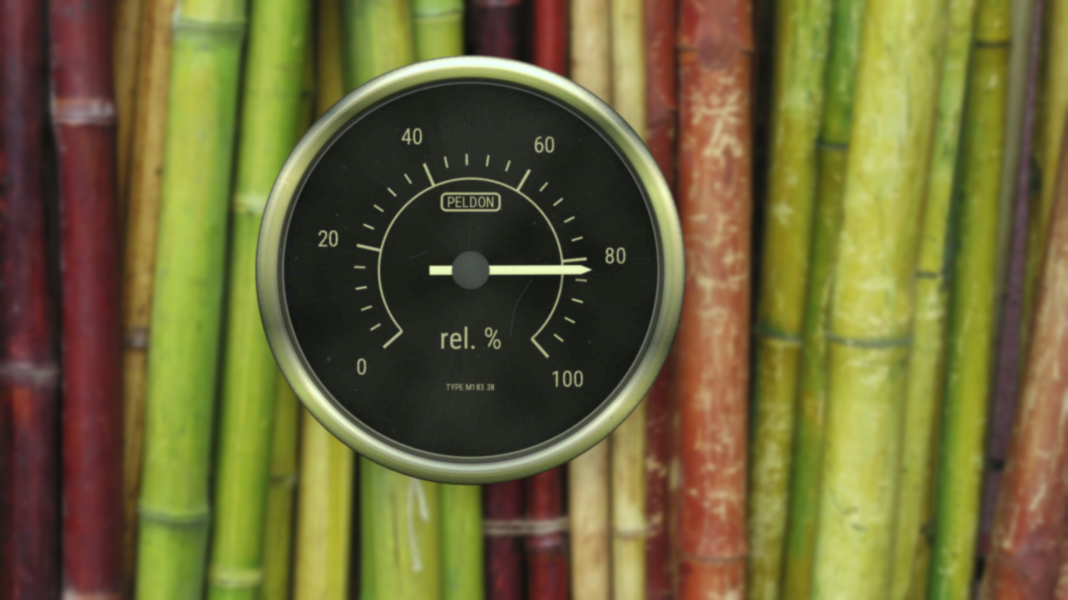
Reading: % 82
